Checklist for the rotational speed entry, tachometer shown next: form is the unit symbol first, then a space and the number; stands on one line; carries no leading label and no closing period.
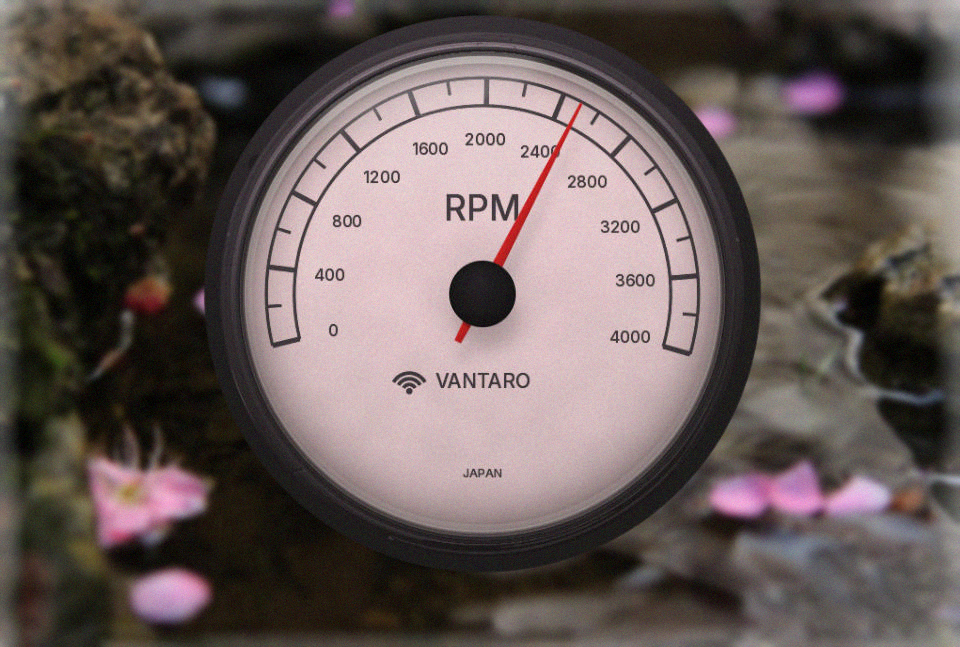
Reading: rpm 2500
